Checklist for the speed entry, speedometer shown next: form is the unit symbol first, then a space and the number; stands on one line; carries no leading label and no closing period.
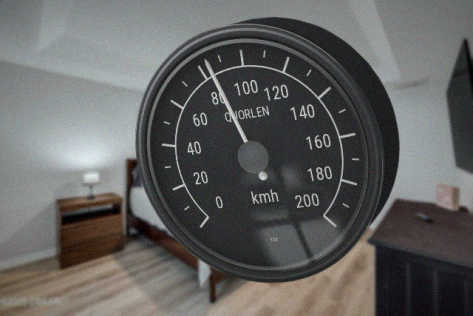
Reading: km/h 85
